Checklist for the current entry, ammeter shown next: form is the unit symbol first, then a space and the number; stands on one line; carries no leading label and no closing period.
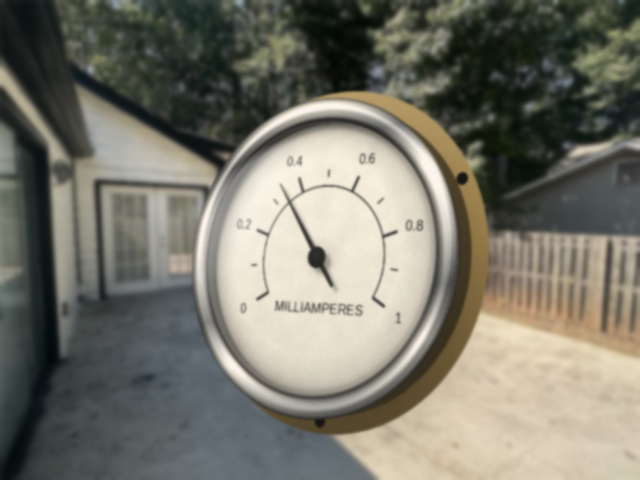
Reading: mA 0.35
